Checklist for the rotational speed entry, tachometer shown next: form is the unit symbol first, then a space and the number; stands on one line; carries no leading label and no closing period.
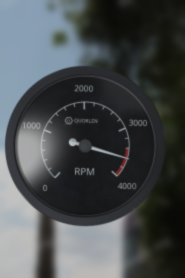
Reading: rpm 3600
